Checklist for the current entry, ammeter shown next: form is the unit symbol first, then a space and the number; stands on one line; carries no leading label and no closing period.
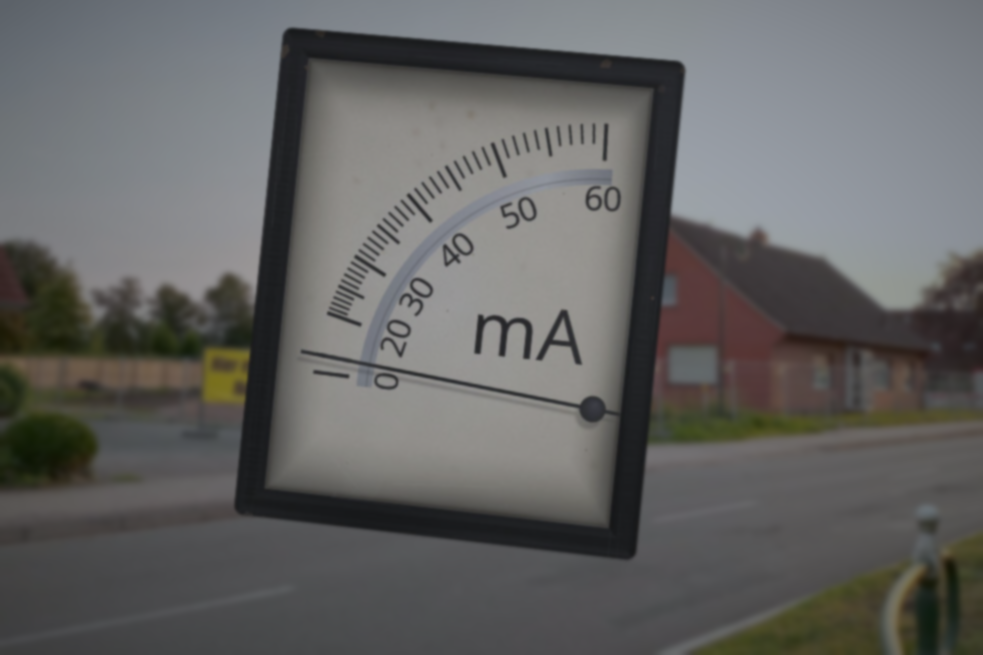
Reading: mA 10
